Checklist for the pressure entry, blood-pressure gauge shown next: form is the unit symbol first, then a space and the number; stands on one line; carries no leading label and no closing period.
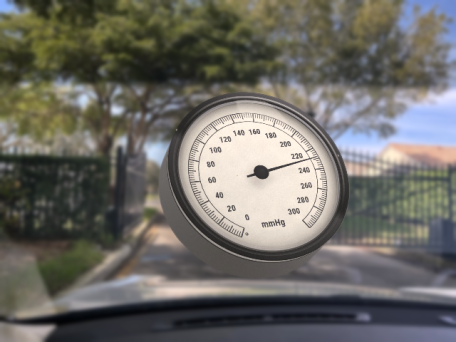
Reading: mmHg 230
